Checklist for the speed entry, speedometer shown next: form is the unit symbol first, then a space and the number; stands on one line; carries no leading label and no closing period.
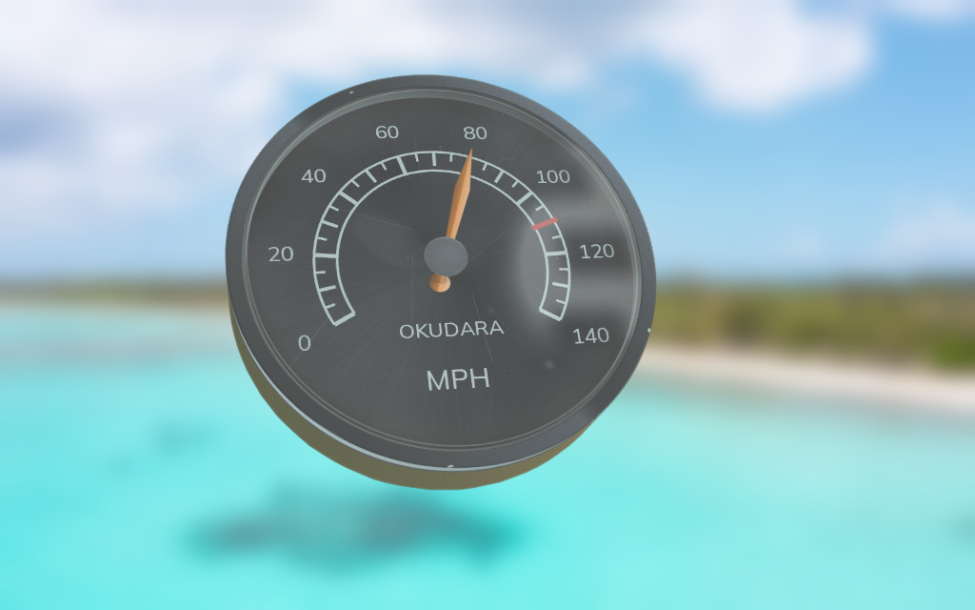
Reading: mph 80
